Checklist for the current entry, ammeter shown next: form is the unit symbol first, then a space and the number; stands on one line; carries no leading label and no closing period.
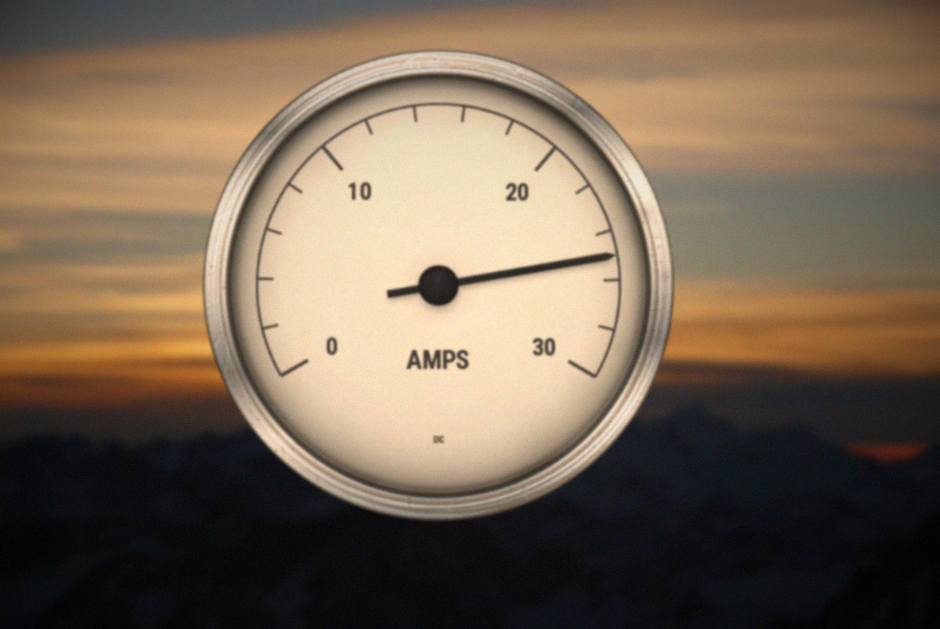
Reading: A 25
